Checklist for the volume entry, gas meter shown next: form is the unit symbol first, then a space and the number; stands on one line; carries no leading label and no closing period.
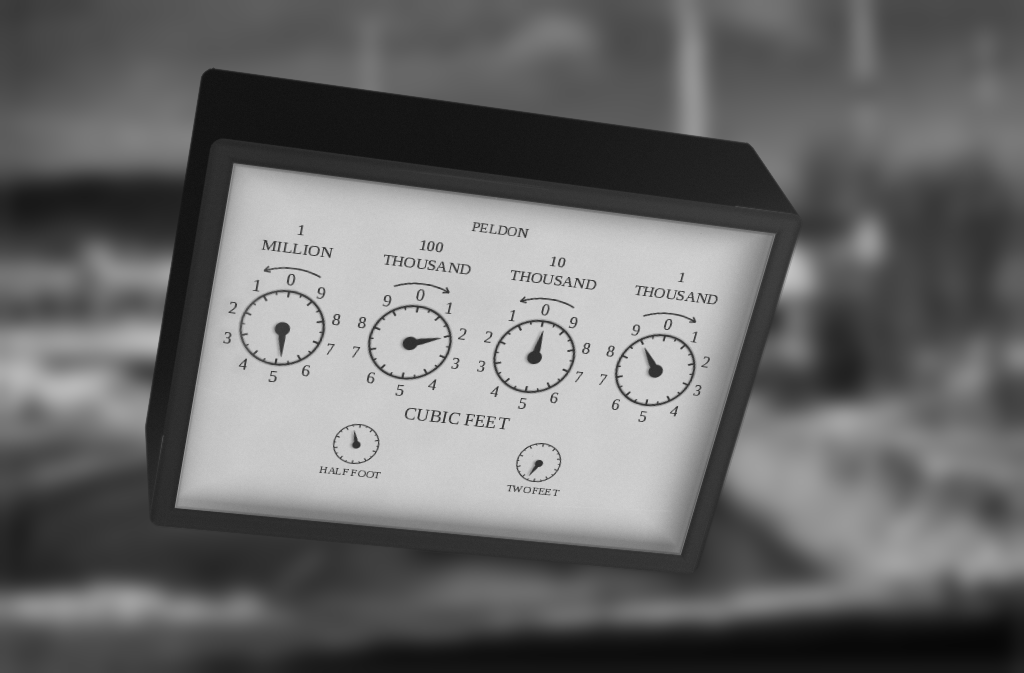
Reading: ft³ 519900
